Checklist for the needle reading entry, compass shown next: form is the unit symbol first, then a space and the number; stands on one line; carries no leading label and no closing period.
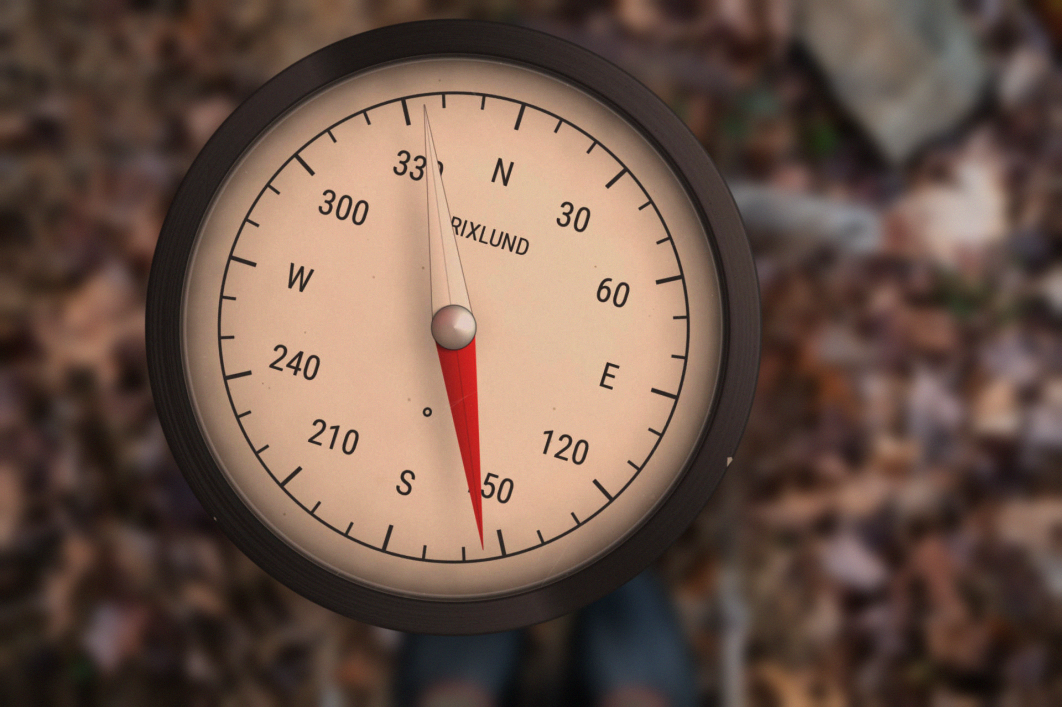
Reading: ° 155
